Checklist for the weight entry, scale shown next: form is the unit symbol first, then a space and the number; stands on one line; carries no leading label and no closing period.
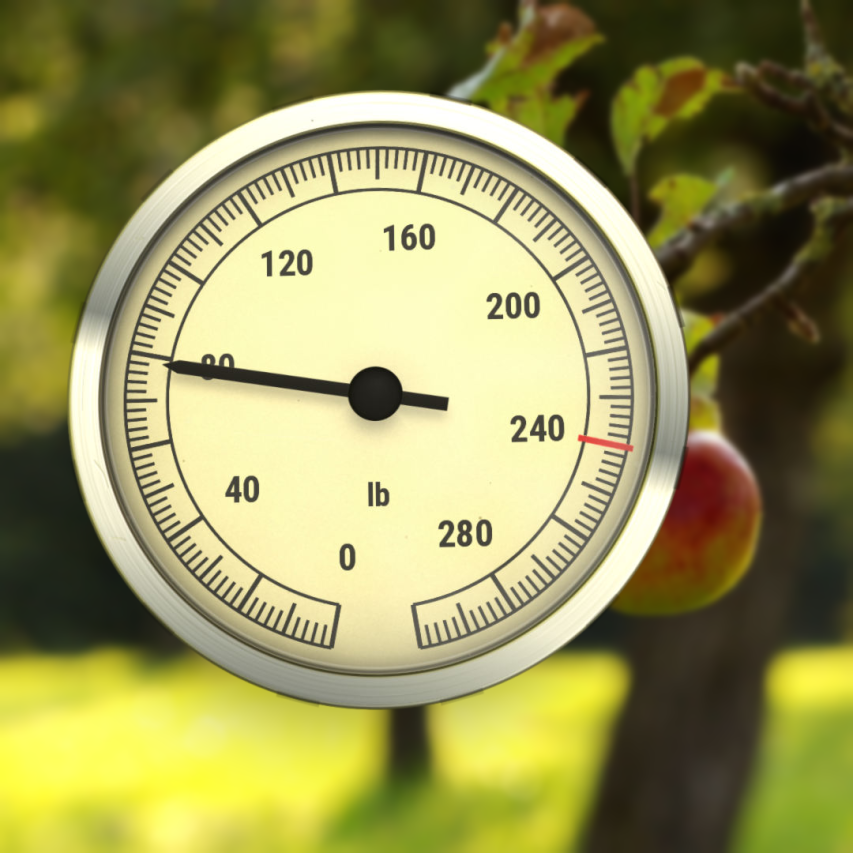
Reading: lb 78
